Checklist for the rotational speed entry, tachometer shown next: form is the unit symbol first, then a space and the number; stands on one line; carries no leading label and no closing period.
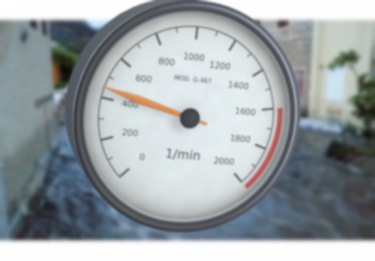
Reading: rpm 450
